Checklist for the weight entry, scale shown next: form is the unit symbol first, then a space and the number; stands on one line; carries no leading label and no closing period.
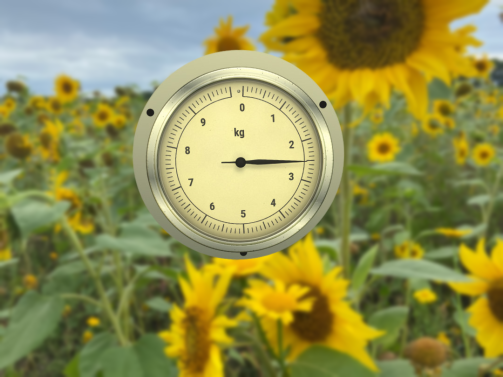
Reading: kg 2.5
